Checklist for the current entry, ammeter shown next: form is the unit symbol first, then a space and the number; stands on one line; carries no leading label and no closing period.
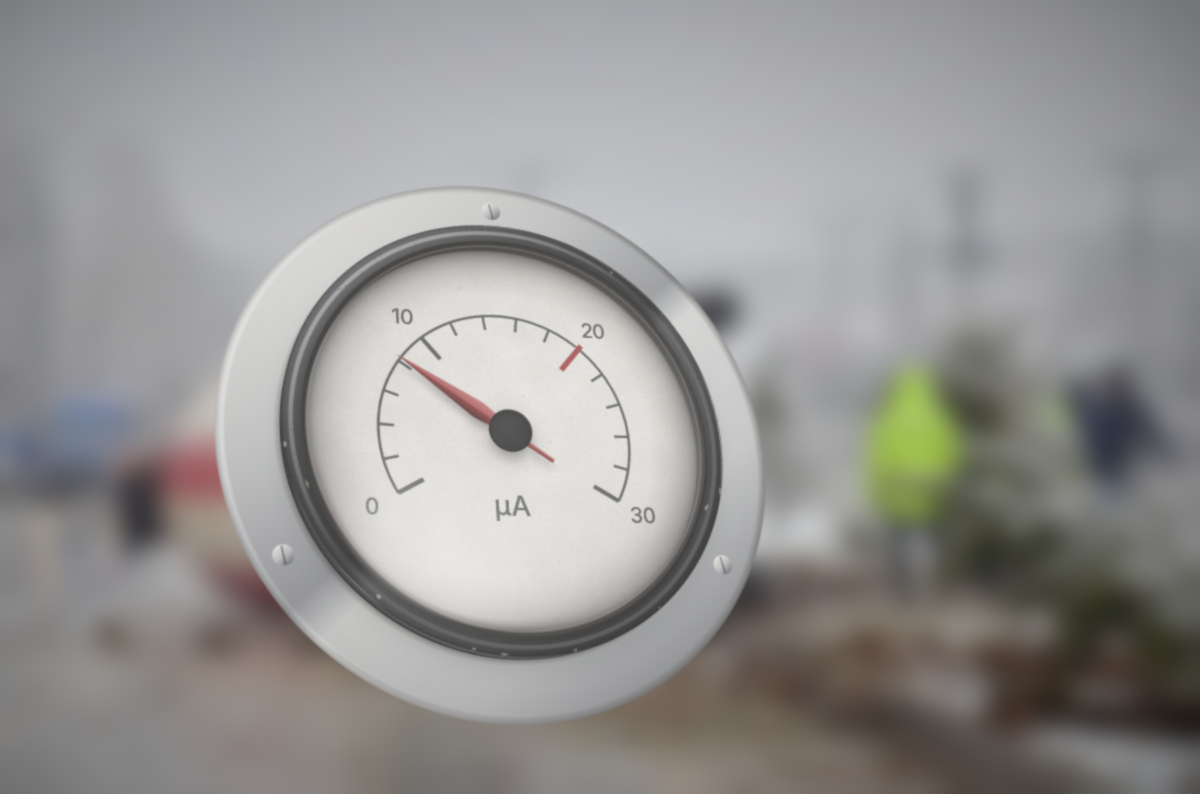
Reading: µA 8
